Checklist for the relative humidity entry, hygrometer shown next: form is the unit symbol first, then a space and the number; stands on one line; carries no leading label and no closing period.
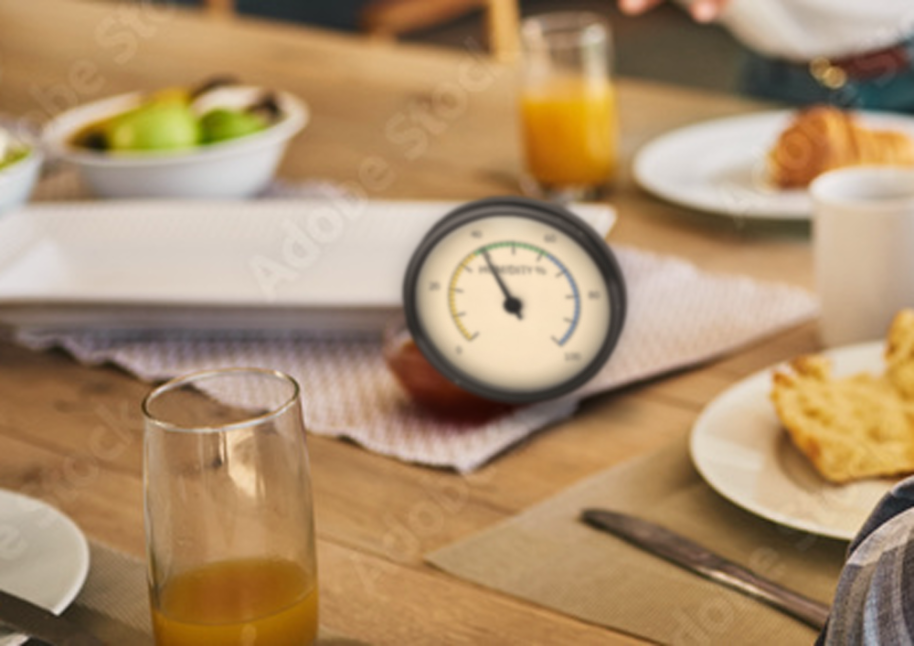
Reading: % 40
